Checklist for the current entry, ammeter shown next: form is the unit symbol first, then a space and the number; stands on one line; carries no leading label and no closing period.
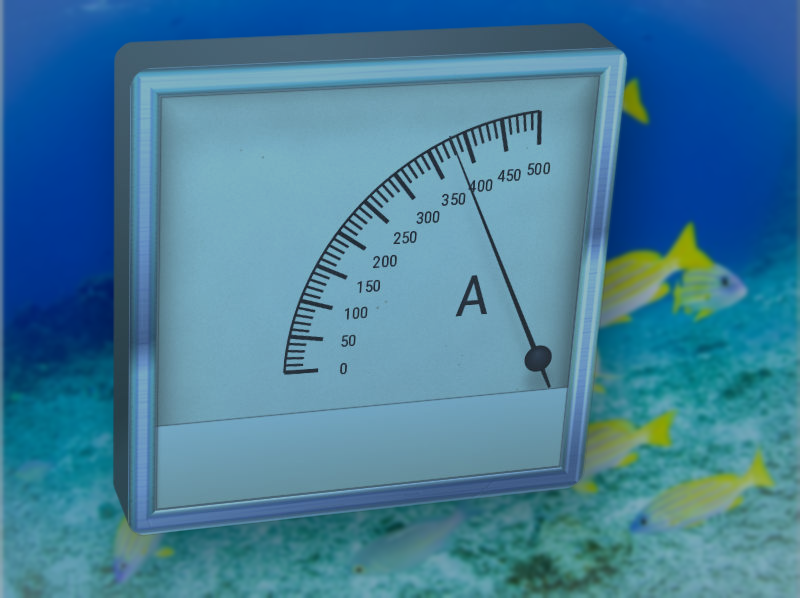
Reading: A 380
